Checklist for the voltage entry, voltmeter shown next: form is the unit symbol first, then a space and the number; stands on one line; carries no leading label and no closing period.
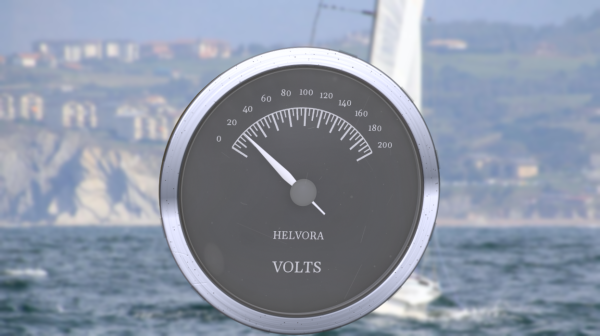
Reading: V 20
